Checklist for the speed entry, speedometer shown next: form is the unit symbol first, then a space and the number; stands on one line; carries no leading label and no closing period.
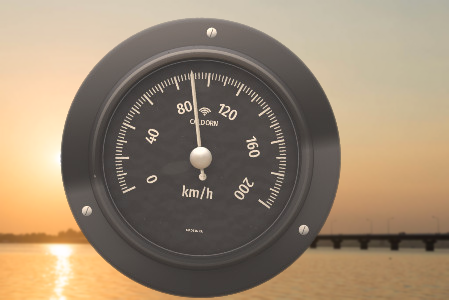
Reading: km/h 90
